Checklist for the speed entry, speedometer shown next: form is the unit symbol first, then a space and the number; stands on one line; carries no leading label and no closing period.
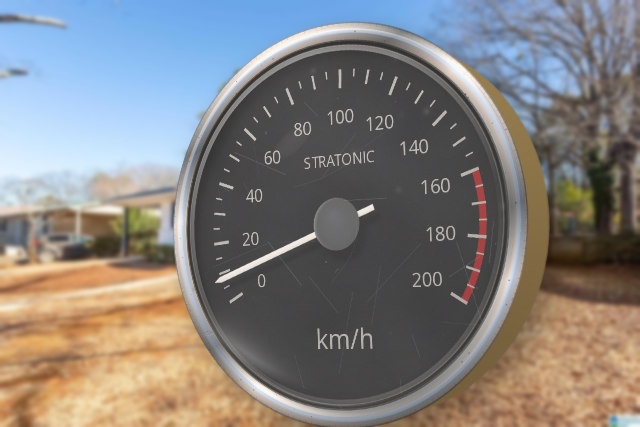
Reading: km/h 7.5
